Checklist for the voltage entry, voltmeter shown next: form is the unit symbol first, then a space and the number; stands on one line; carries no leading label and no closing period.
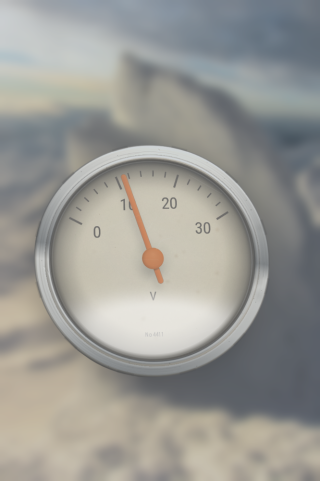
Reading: V 11
